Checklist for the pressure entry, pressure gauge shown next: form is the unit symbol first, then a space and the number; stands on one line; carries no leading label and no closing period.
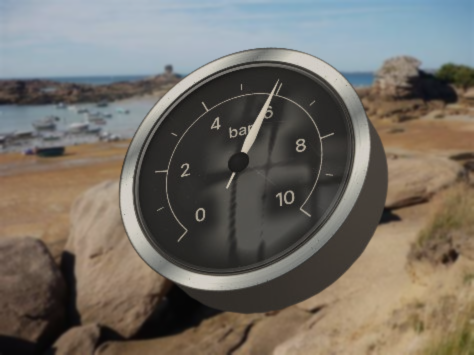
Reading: bar 6
